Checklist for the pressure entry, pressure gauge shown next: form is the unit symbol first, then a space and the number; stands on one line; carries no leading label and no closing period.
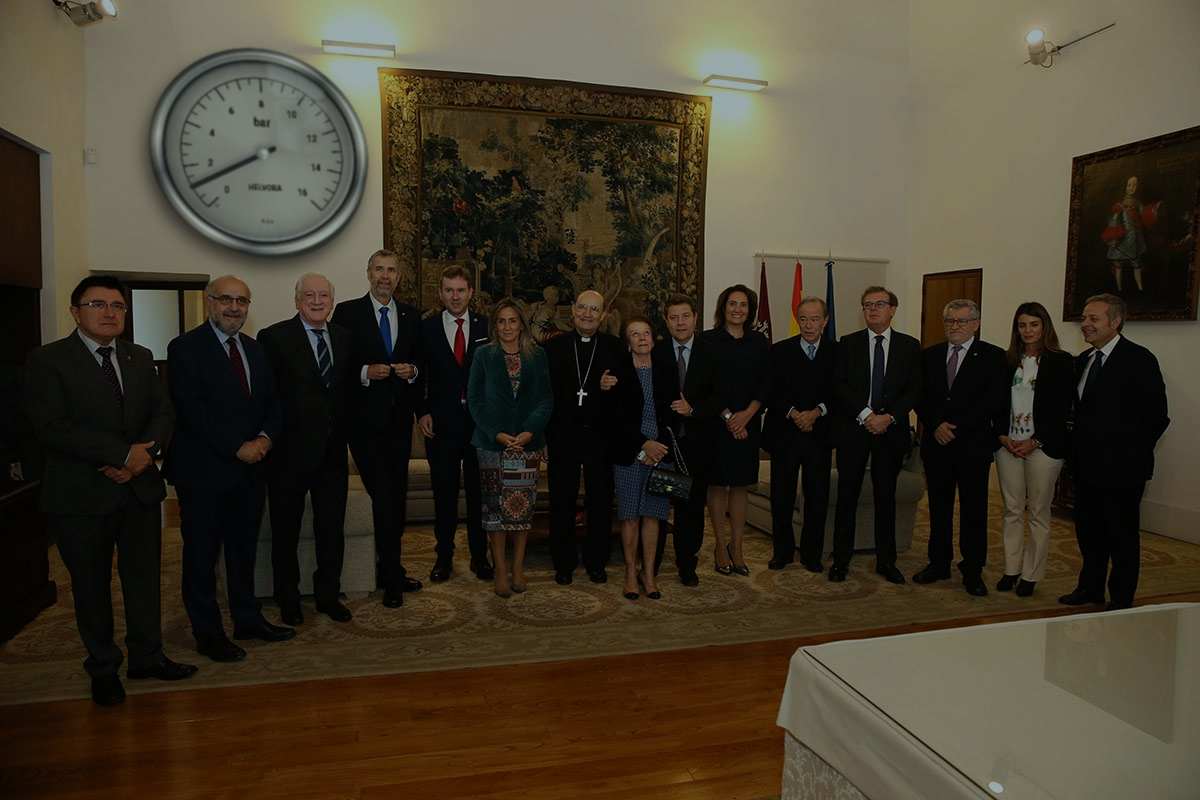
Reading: bar 1
